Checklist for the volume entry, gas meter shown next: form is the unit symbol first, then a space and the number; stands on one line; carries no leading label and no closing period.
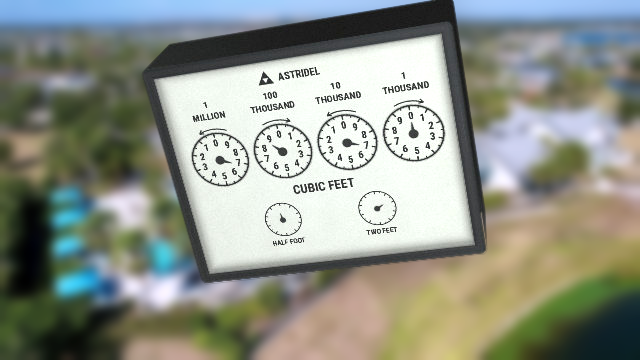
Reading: ft³ 687000
